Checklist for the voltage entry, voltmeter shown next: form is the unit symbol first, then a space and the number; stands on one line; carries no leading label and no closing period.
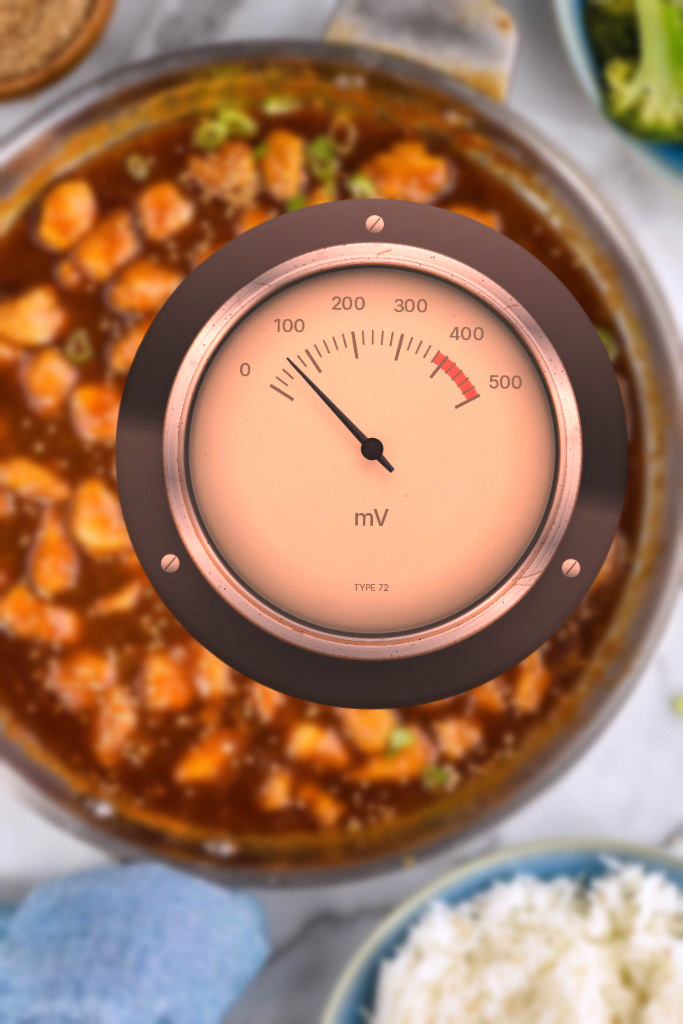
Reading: mV 60
